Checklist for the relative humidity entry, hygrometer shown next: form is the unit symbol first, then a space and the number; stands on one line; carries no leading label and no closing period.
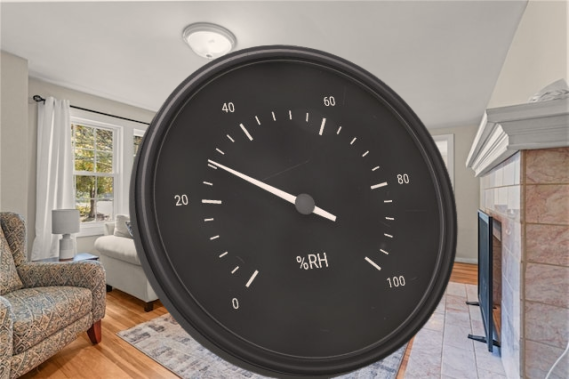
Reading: % 28
